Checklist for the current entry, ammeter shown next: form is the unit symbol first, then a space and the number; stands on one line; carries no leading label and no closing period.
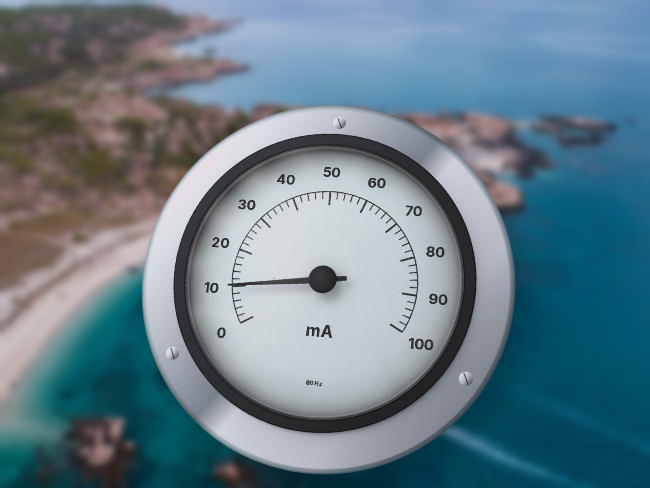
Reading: mA 10
